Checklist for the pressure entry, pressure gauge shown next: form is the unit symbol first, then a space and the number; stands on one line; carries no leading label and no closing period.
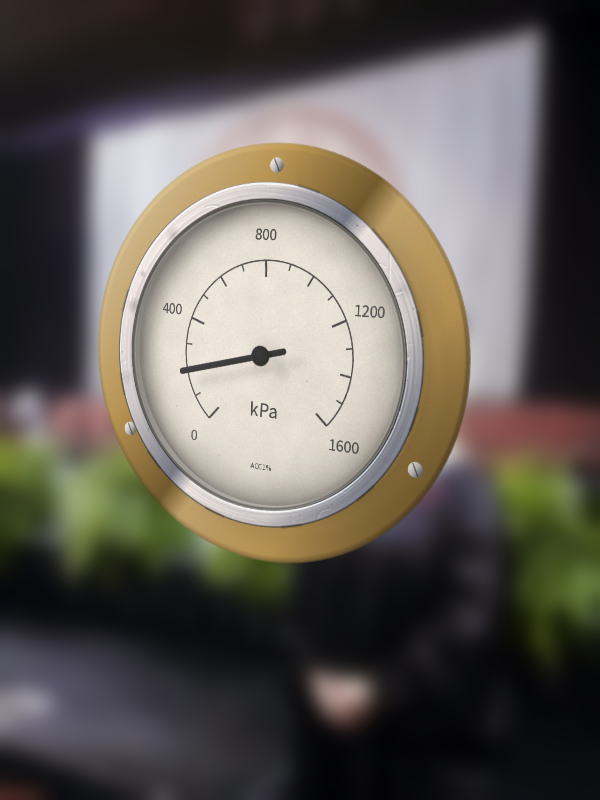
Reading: kPa 200
